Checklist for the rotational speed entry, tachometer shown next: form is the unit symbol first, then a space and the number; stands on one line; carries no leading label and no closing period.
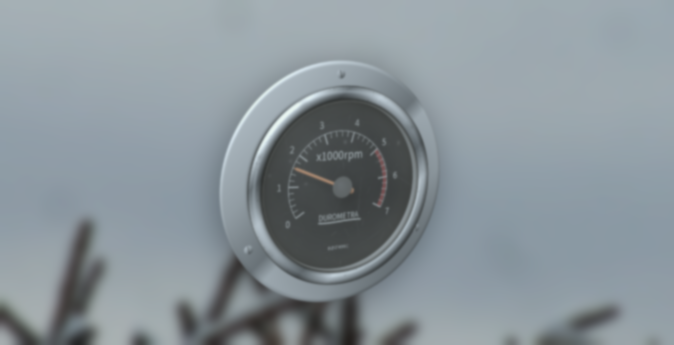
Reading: rpm 1600
